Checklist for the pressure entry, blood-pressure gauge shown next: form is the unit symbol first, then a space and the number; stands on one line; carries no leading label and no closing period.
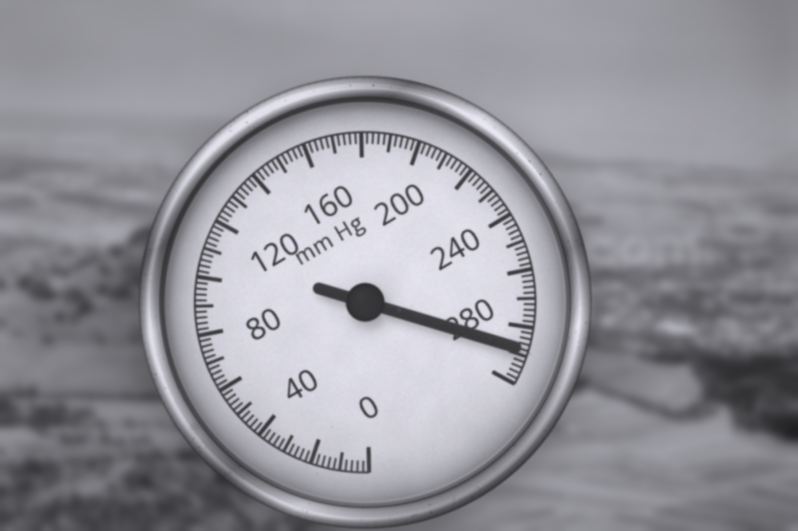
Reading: mmHg 288
